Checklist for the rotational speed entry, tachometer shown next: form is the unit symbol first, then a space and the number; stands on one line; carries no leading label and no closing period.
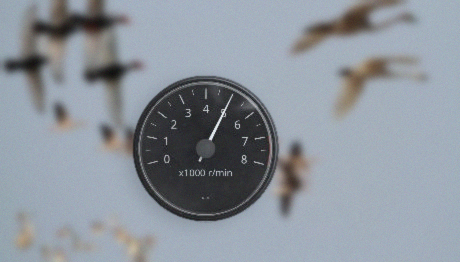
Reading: rpm 5000
